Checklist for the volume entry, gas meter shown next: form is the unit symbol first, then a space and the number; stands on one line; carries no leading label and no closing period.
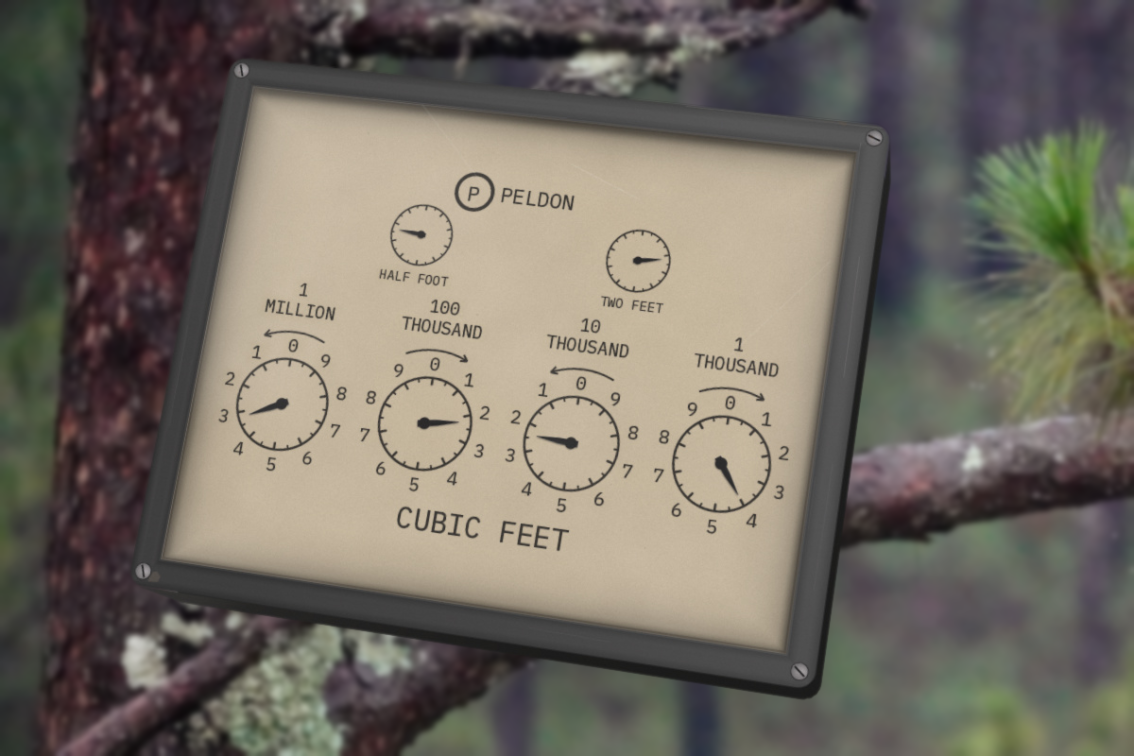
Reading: ft³ 322400
